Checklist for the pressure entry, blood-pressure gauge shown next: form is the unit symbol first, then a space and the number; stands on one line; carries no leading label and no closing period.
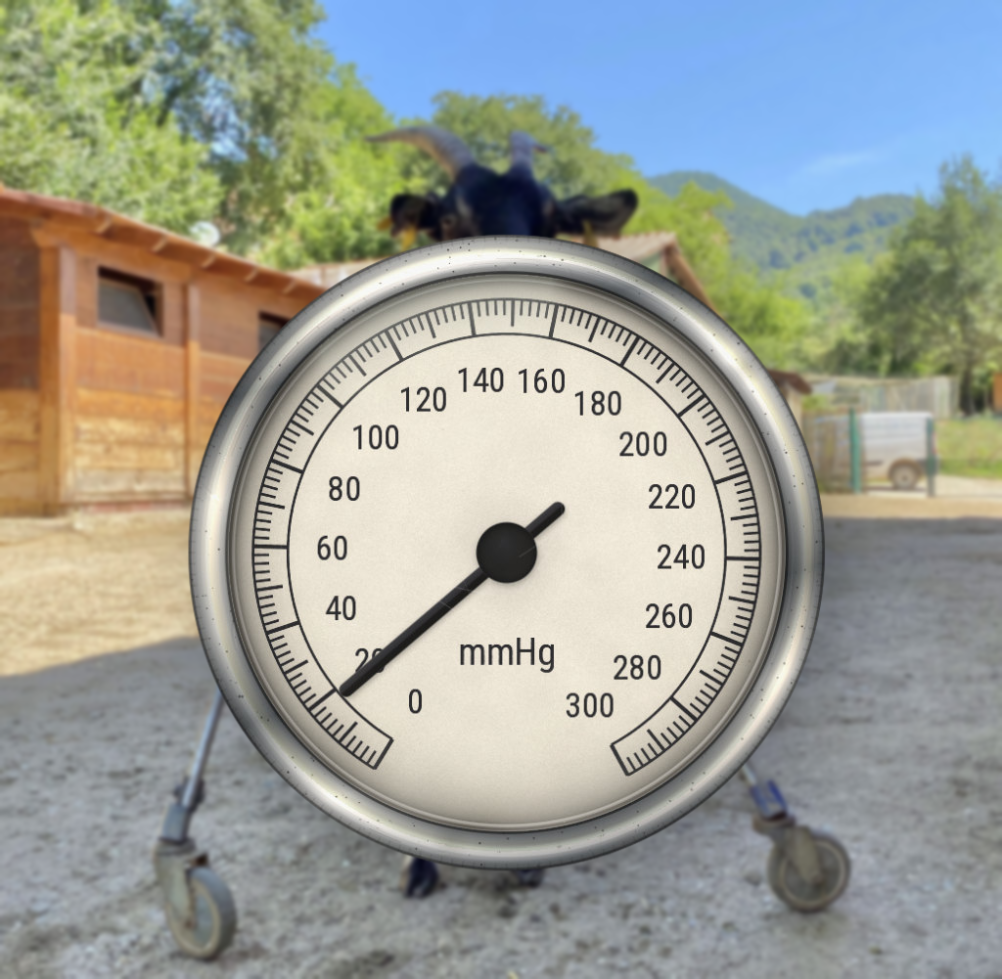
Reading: mmHg 18
